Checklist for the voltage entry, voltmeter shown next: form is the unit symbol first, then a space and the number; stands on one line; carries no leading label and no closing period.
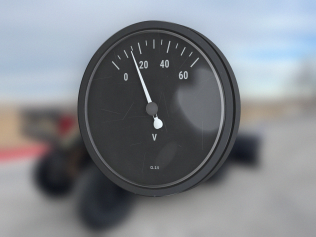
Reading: V 15
